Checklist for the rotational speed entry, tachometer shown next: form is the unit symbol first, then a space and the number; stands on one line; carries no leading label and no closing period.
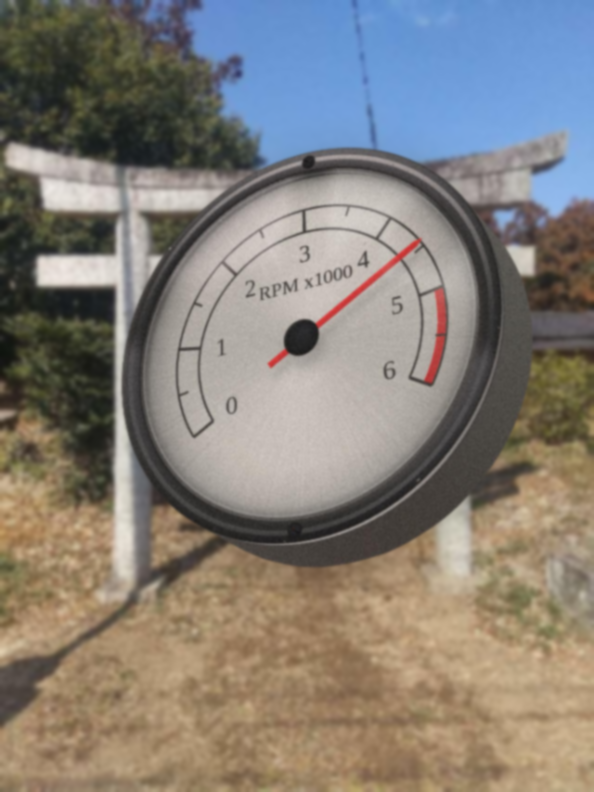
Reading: rpm 4500
